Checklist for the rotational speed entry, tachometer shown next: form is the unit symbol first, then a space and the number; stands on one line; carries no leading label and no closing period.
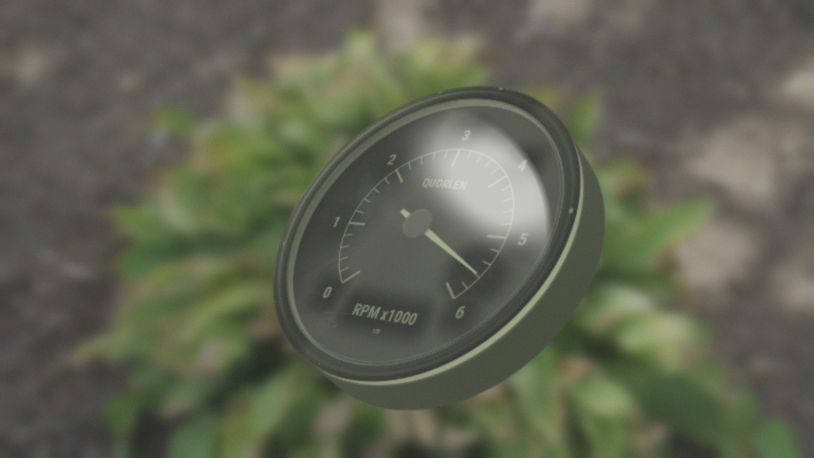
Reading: rpm 5600
